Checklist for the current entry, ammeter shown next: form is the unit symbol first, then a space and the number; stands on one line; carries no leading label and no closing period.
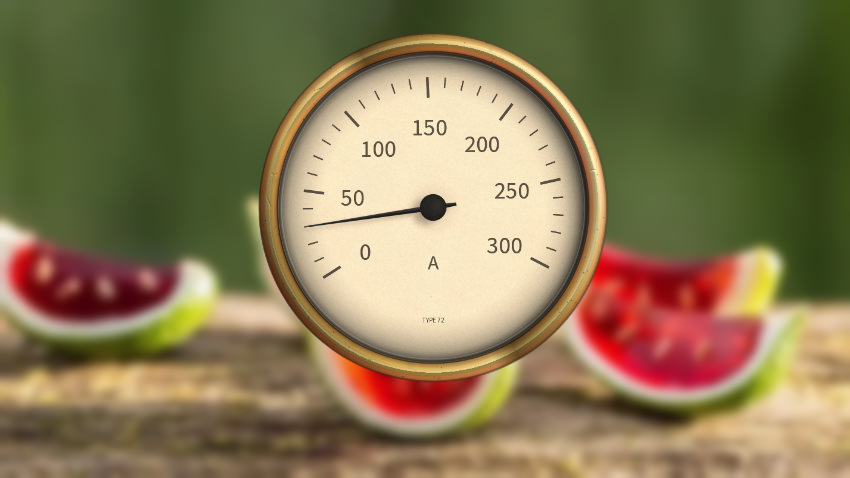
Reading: A 30
